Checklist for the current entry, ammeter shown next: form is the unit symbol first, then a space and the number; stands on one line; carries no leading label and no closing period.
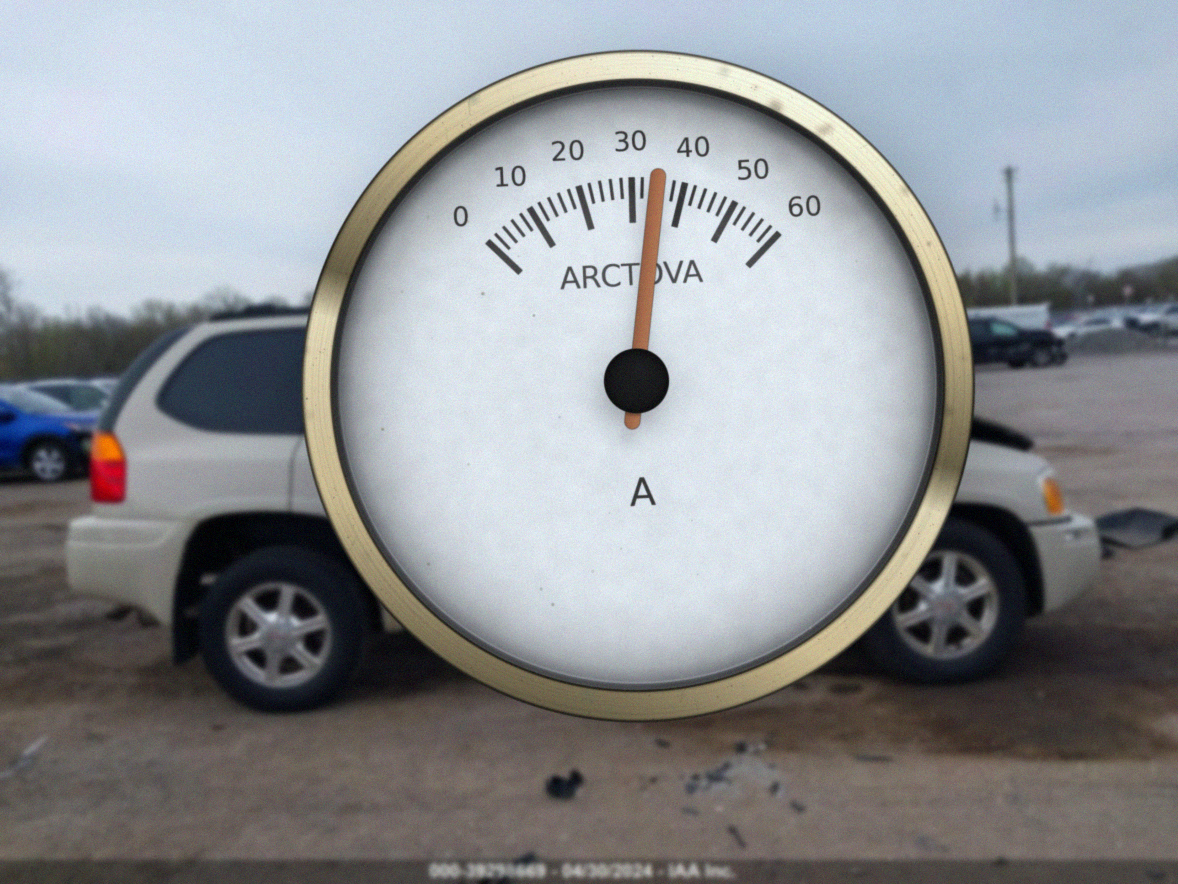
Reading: A 35
